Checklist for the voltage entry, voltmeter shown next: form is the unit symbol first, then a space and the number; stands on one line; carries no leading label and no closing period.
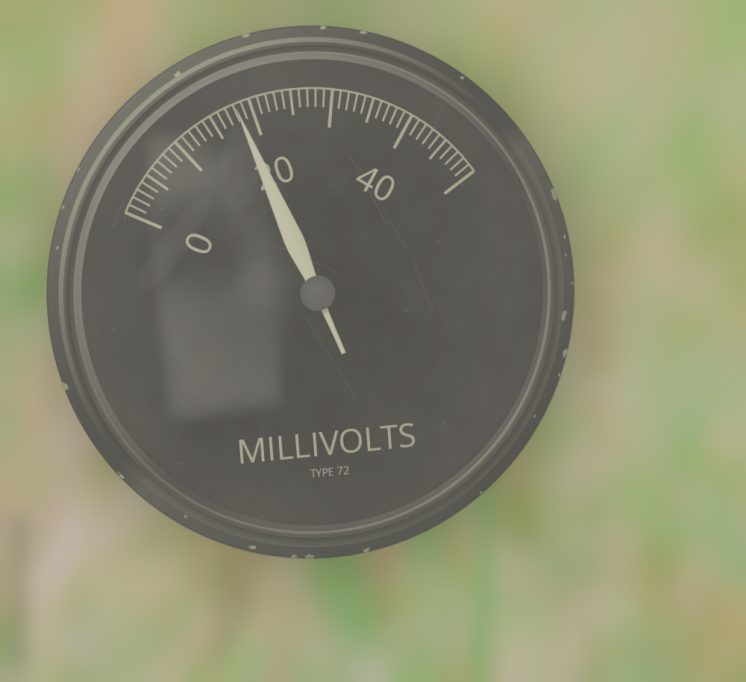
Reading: mV 18
